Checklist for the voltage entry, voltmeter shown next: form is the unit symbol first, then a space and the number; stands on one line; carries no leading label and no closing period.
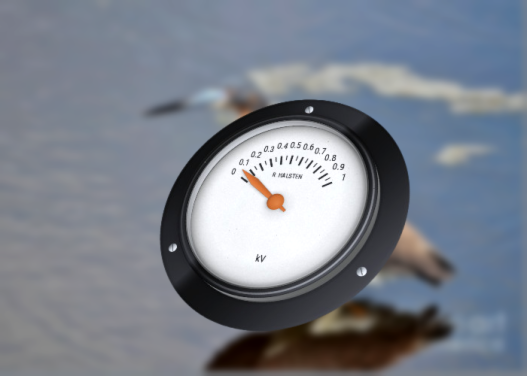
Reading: kV 0.05
